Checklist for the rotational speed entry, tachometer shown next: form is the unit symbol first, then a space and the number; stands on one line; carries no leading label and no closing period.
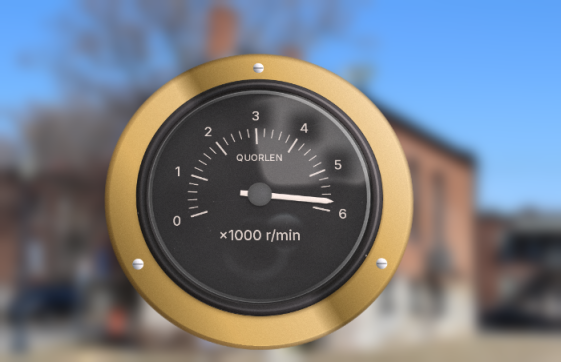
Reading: rpm 5800
